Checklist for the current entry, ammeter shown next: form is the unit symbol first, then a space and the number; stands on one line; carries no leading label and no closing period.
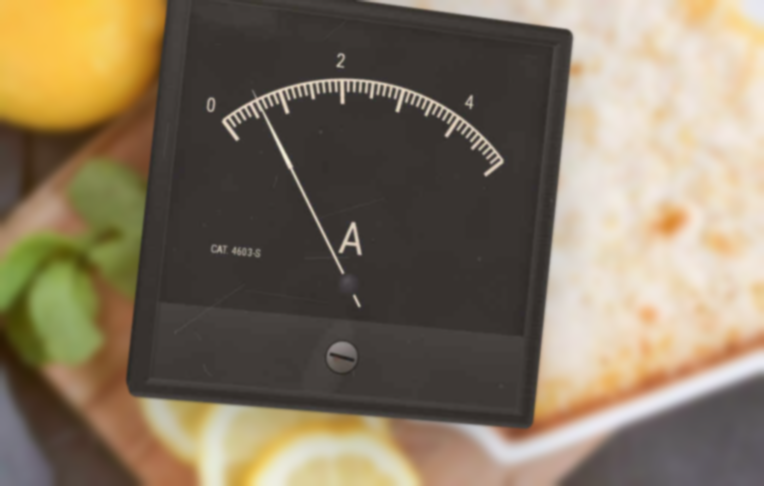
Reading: A 0.6
